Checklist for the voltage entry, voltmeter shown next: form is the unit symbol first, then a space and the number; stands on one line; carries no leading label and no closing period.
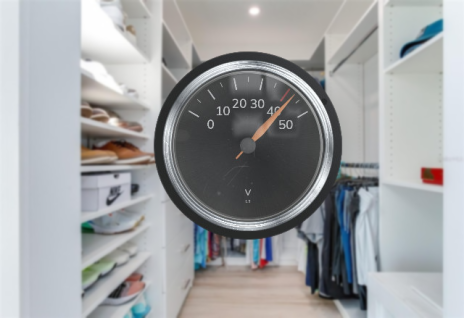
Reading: V 42.5
